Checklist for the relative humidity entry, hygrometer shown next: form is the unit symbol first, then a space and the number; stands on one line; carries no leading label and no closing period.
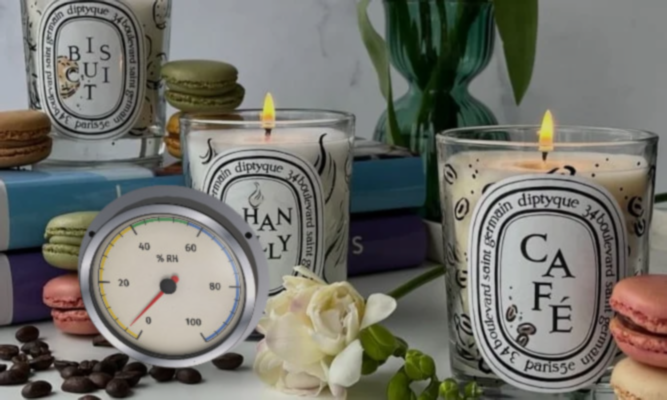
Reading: % 4
